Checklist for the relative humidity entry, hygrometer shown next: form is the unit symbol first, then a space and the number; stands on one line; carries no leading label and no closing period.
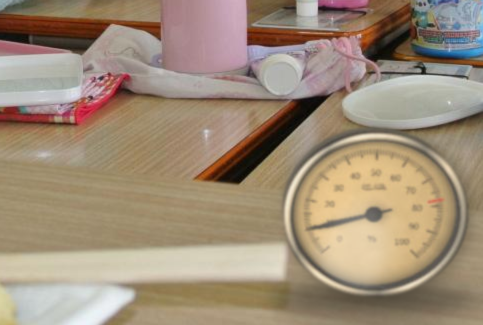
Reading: % 10
